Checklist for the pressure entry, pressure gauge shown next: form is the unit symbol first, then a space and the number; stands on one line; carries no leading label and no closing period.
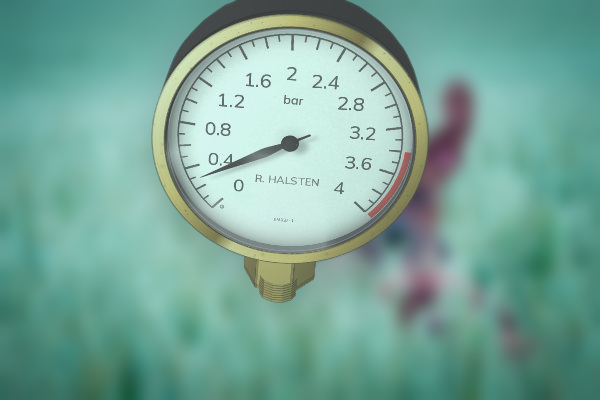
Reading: bar 0.3
